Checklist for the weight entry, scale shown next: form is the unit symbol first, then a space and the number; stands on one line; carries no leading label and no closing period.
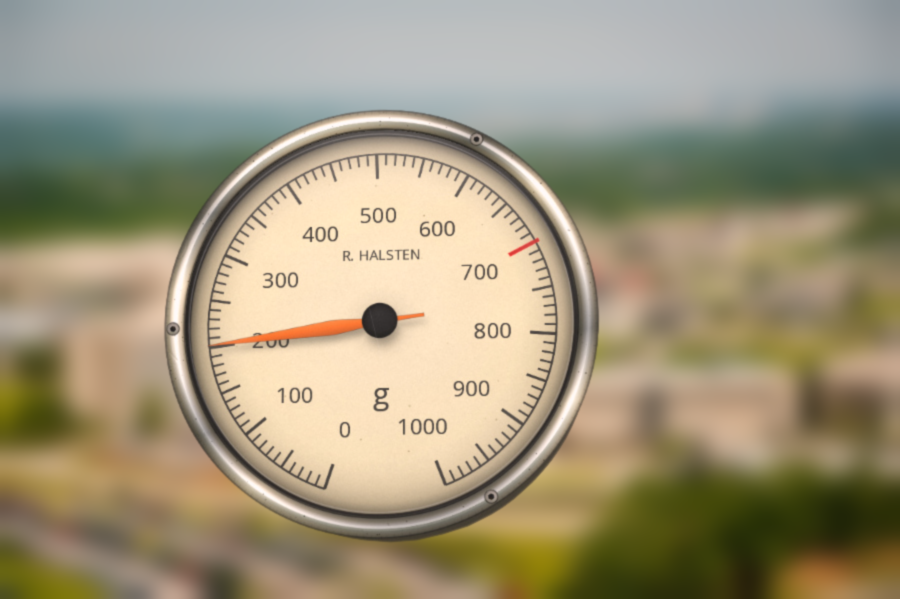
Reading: g 200
